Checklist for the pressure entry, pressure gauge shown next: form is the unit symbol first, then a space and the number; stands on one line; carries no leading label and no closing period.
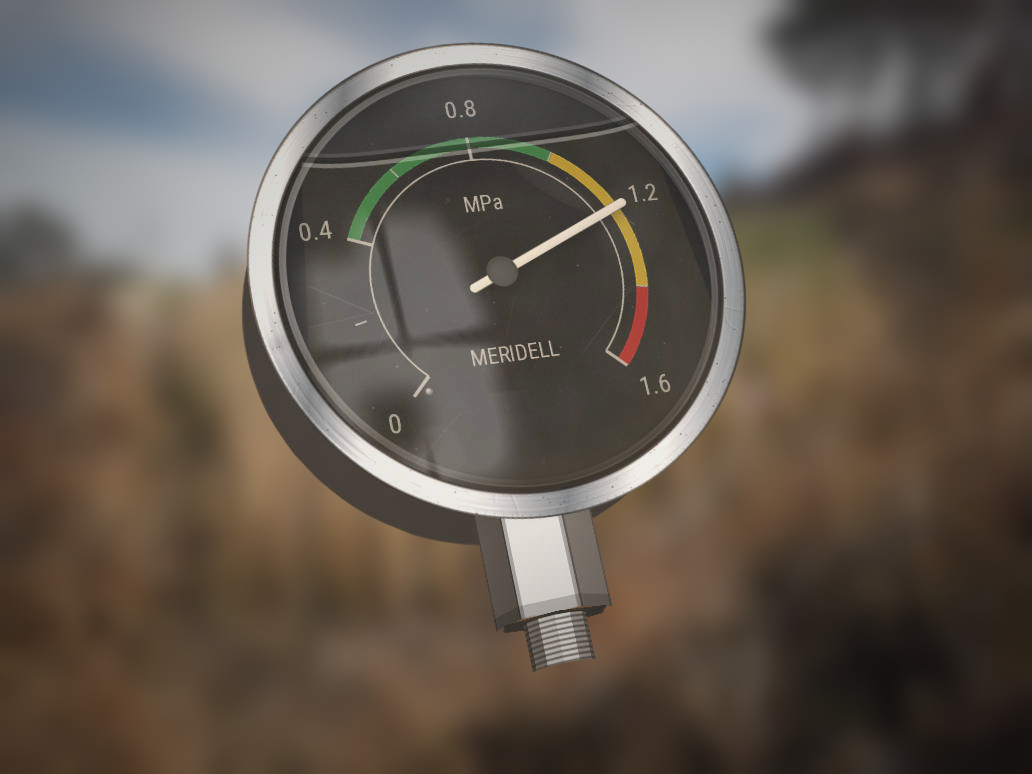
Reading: MPa 1.2
